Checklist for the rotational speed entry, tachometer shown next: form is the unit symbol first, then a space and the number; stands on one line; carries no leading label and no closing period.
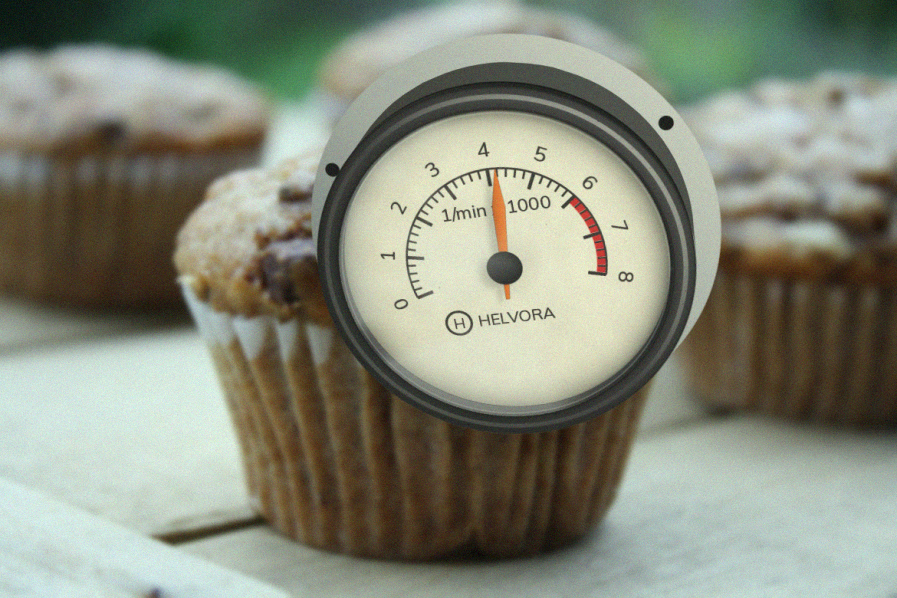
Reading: rpm 4200
